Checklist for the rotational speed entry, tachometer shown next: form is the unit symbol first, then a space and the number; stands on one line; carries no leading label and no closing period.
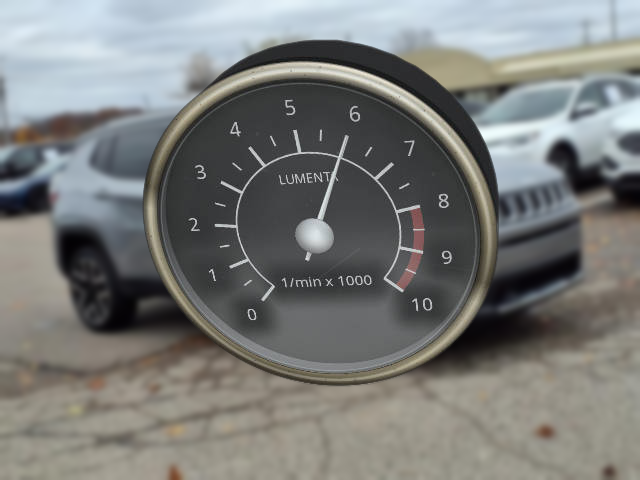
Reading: rpm 6000
